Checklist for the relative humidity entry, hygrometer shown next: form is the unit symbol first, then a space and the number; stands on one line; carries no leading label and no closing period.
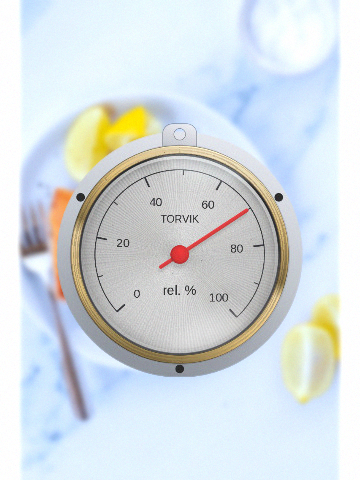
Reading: % 70
